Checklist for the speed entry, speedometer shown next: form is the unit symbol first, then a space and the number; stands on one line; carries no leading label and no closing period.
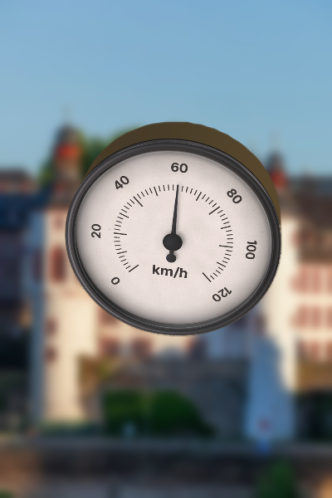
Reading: km/h 60
